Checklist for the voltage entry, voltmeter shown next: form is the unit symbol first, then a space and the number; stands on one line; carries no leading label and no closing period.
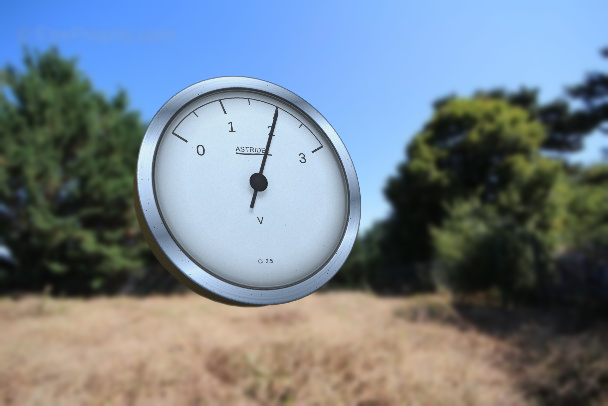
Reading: V 2
